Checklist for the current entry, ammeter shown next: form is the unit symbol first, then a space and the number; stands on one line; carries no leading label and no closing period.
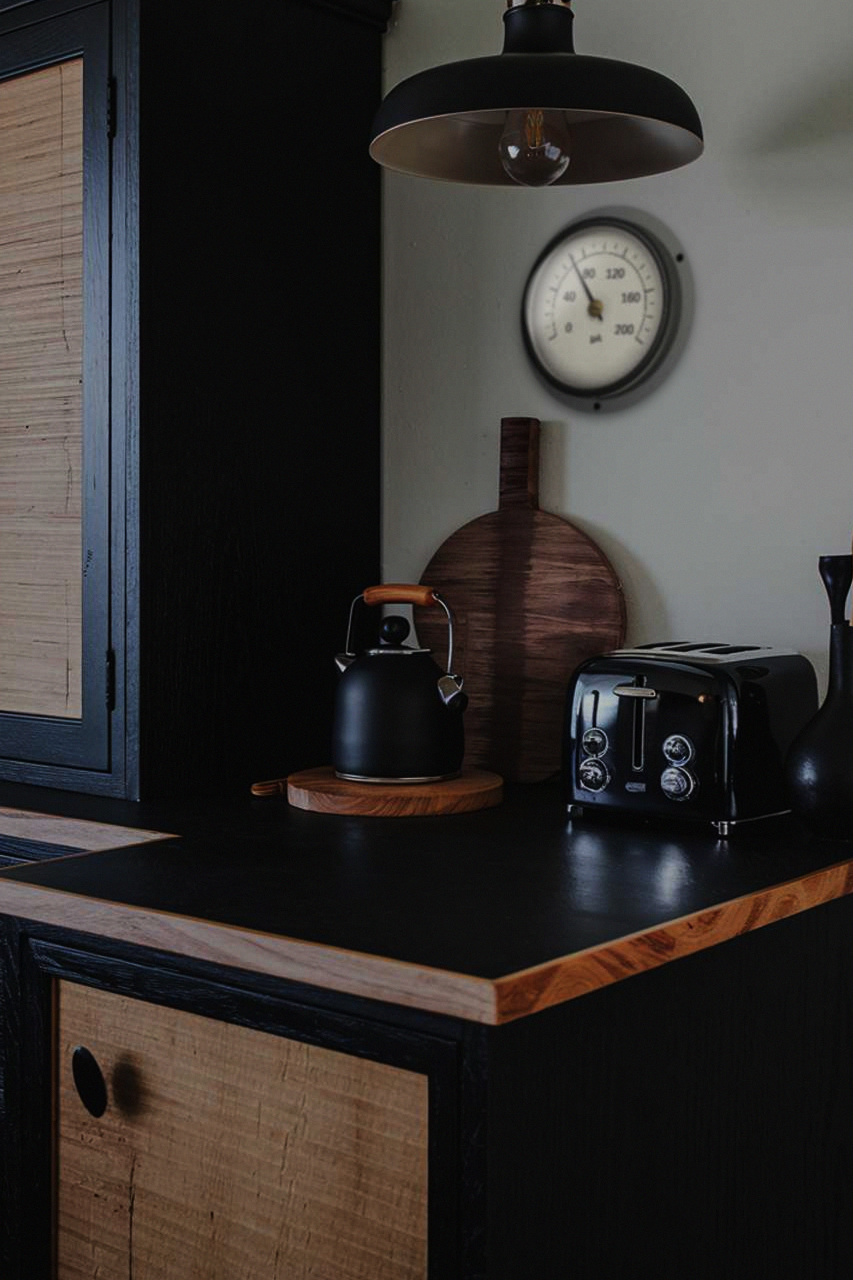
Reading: µA 70
